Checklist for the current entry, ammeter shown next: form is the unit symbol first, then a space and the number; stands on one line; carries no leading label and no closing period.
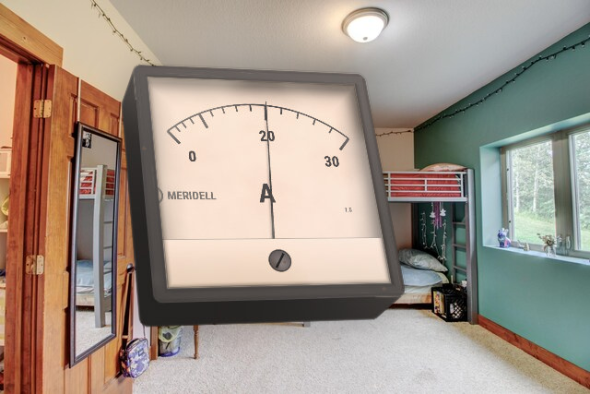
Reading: A 20
